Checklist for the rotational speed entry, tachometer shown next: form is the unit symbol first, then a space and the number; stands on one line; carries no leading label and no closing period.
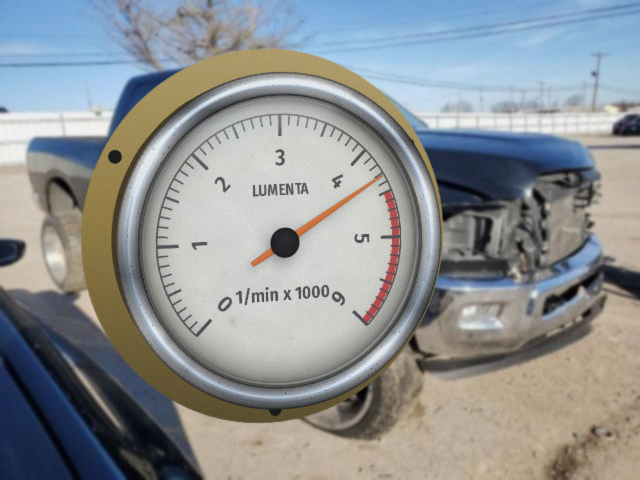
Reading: rpm 4300
